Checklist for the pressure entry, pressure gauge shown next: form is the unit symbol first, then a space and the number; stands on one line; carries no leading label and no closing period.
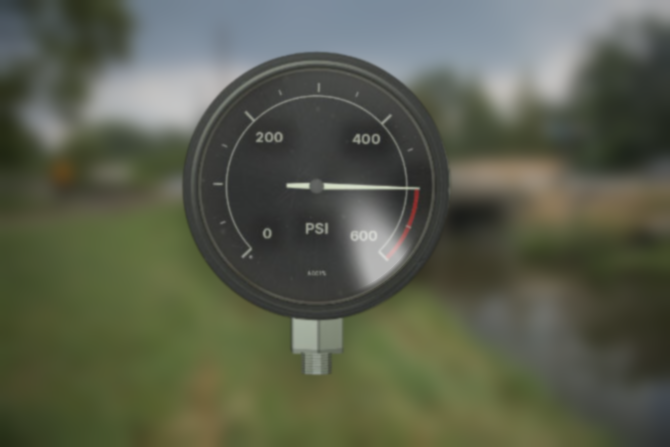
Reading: psi 500
